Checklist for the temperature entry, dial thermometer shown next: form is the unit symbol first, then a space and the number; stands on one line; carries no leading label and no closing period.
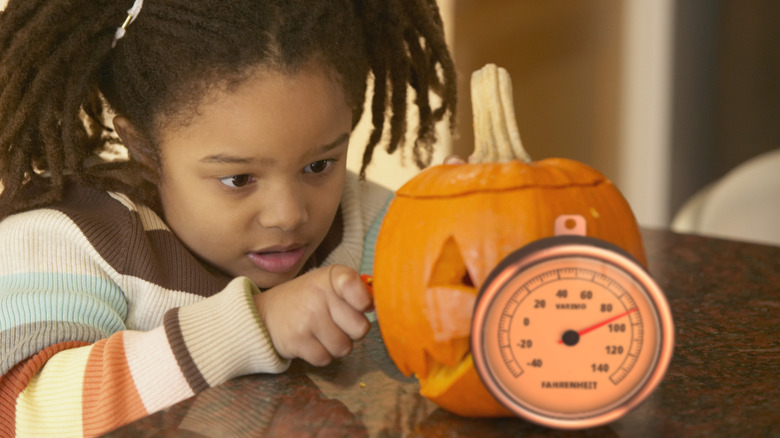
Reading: °F 90
